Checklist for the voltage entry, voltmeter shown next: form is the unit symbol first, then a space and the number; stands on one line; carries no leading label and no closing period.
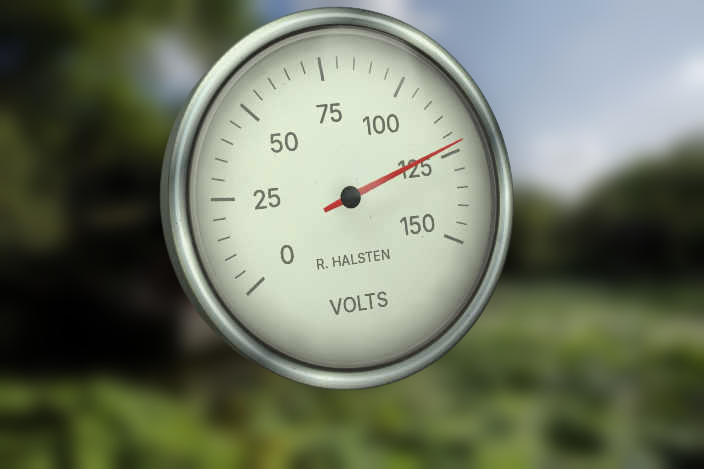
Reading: V 122.5
